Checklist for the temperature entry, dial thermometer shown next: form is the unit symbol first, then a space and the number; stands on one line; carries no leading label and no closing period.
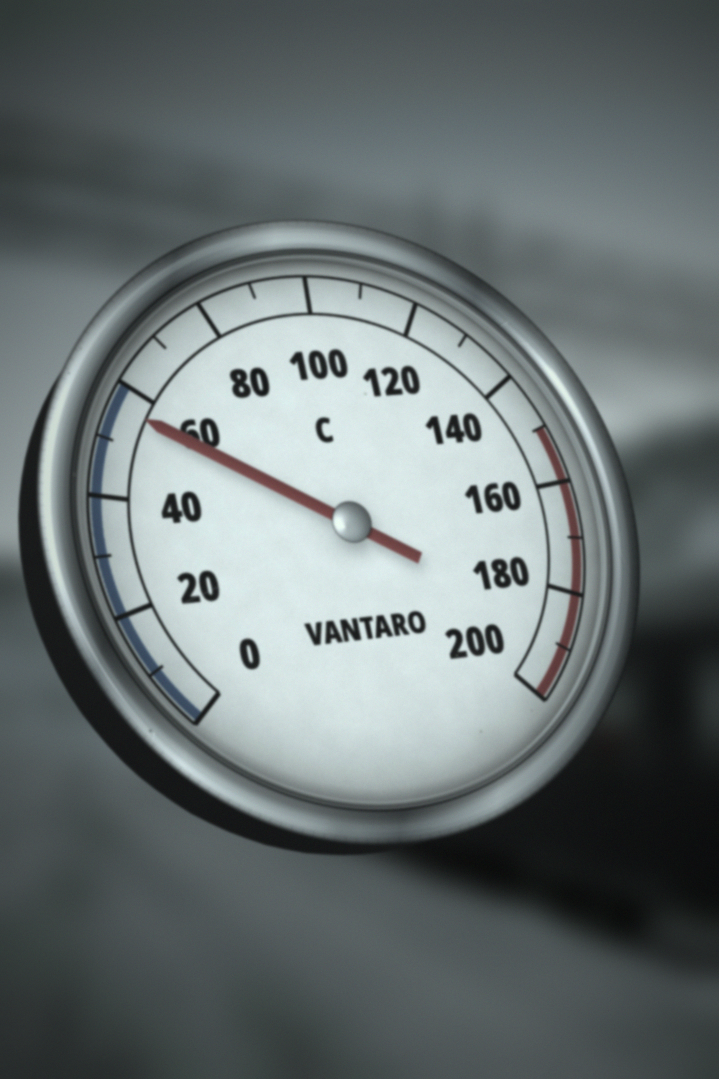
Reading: °C 55
